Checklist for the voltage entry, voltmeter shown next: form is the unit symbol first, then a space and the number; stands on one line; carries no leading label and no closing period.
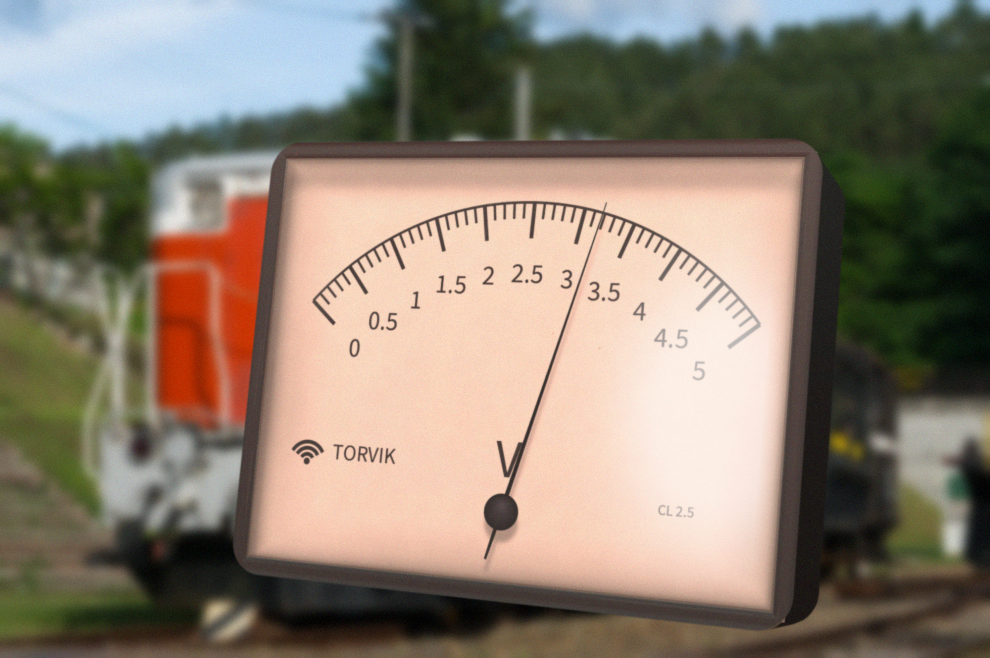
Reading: V 3.2
